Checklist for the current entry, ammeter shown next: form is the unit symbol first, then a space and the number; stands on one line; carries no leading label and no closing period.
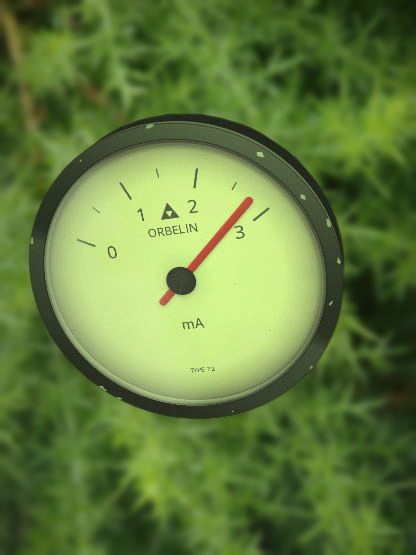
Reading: mA 2.75
